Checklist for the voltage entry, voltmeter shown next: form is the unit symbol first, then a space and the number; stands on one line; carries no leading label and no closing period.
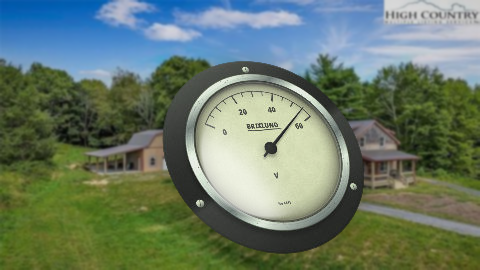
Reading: V 55
